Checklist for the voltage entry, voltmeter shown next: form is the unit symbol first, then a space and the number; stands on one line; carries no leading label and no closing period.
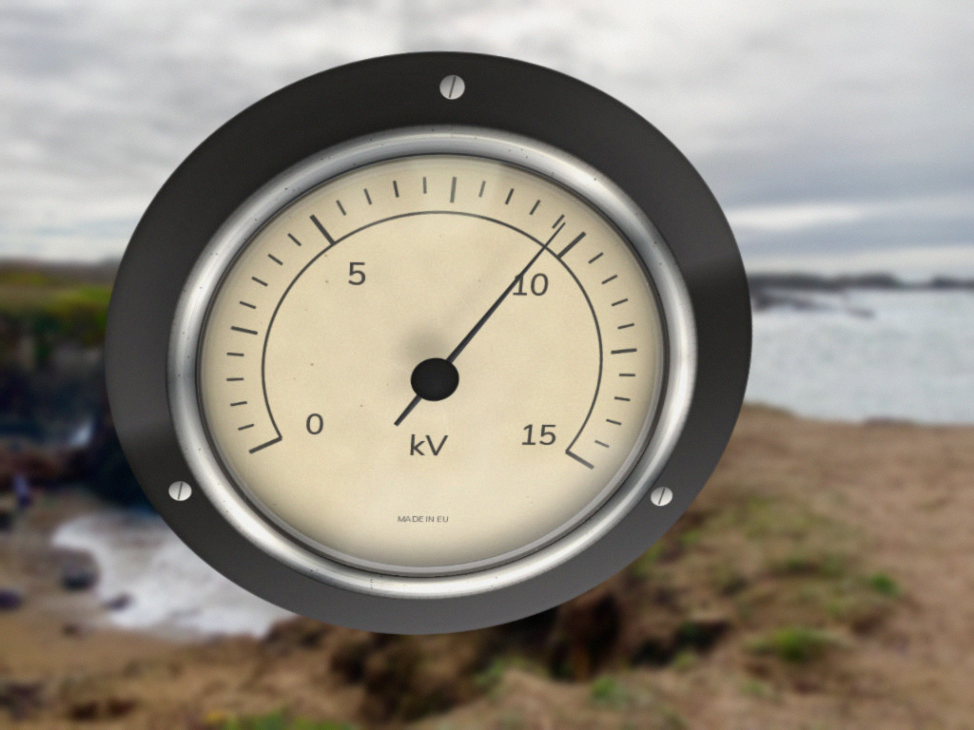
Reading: kV 9.5
